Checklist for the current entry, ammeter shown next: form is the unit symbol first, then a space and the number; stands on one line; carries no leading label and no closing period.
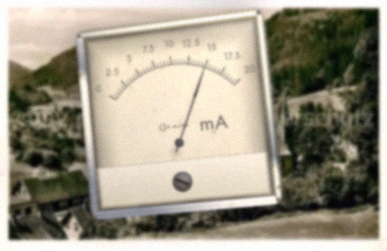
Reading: mA 15
